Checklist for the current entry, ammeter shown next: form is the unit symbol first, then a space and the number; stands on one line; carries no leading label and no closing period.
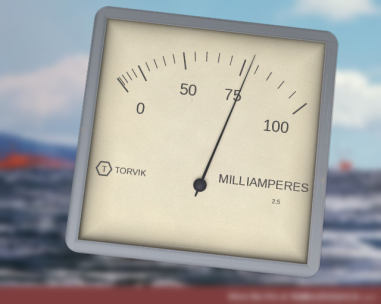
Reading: mA 77.5
